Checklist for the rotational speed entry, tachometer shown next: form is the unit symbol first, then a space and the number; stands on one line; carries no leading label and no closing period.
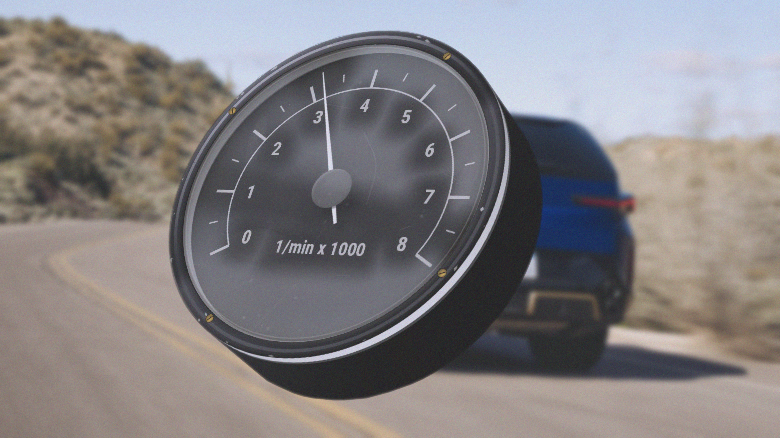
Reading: rpm 3250
